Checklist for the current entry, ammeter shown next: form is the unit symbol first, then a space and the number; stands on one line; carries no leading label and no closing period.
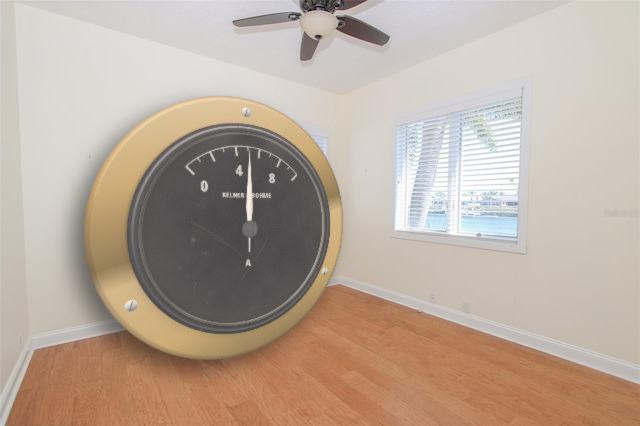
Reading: A 5
